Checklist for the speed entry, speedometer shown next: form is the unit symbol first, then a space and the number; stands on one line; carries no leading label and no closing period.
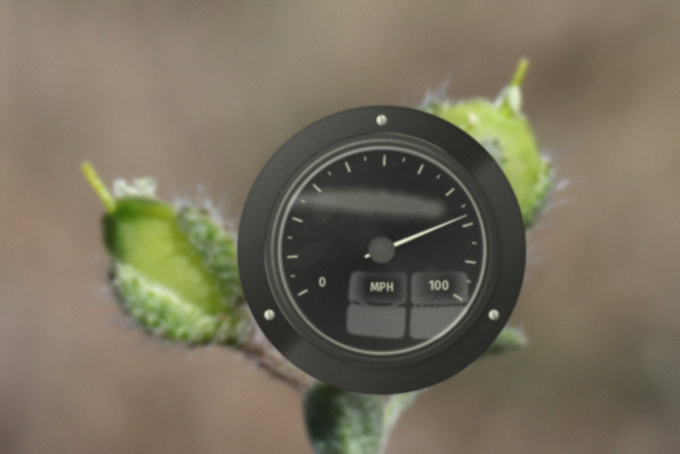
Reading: mph 77.5
